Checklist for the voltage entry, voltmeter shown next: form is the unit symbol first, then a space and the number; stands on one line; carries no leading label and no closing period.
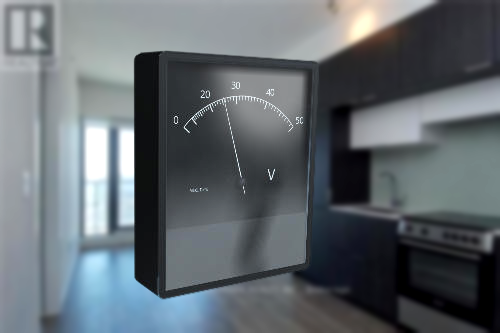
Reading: V 25
